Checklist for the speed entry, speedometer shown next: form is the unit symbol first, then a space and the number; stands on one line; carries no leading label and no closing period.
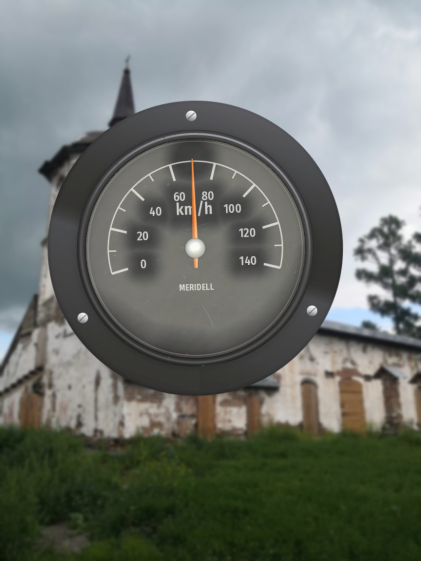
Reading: km/h 70
